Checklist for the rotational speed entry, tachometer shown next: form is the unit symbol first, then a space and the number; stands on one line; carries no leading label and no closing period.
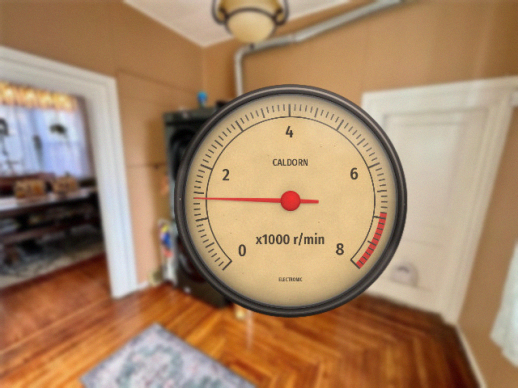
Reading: rpm 1400
